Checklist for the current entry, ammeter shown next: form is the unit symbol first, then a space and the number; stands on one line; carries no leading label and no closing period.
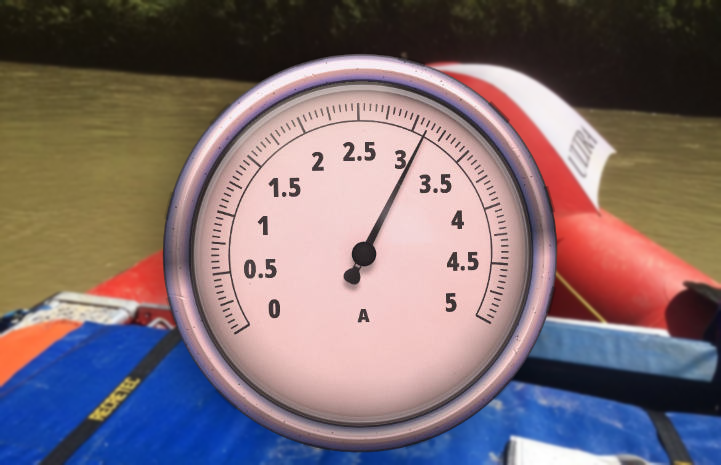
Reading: A 3.1
